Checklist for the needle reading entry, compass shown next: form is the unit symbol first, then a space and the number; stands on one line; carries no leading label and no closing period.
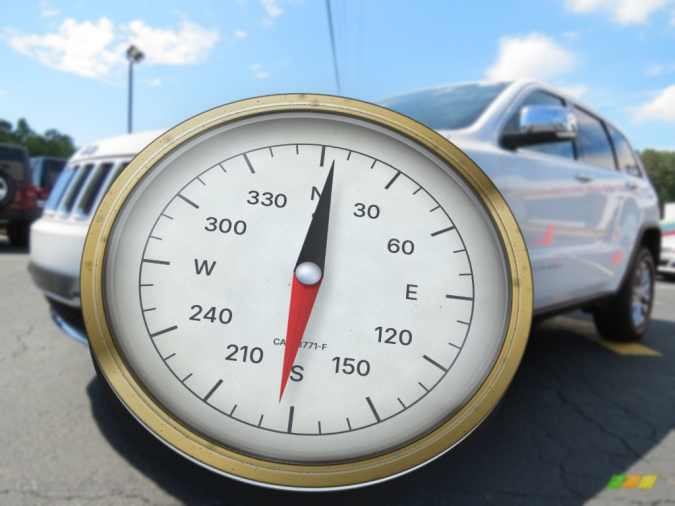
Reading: ° 185
